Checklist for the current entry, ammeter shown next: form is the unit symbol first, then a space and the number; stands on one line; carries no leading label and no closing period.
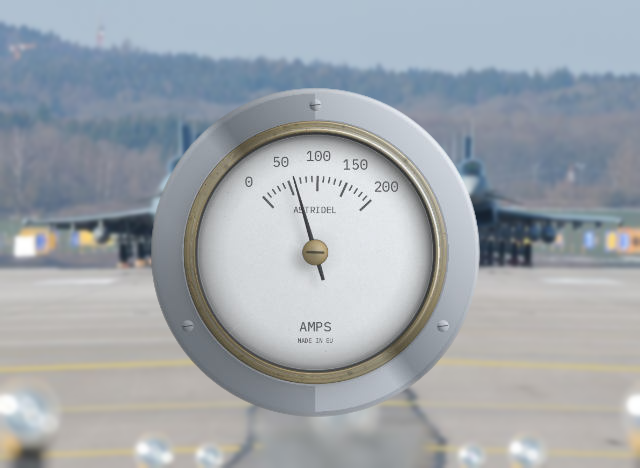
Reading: A 60
